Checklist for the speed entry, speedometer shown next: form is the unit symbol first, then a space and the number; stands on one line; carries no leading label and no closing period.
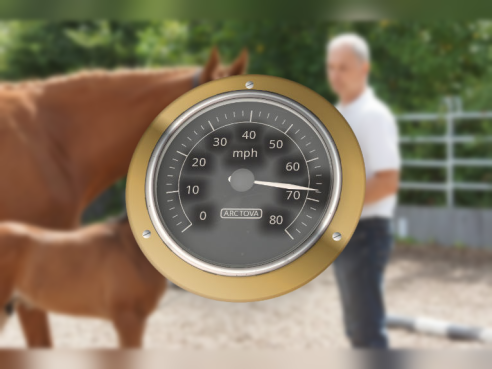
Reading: mph 68
